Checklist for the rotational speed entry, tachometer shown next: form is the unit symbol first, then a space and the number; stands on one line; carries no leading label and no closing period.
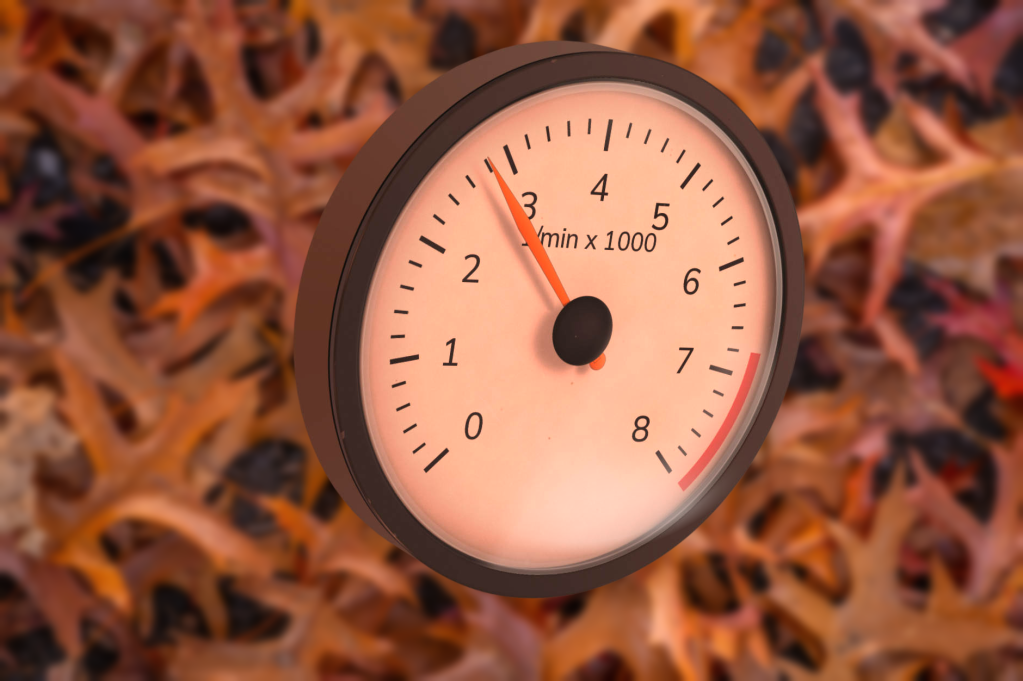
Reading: rpm 2800
